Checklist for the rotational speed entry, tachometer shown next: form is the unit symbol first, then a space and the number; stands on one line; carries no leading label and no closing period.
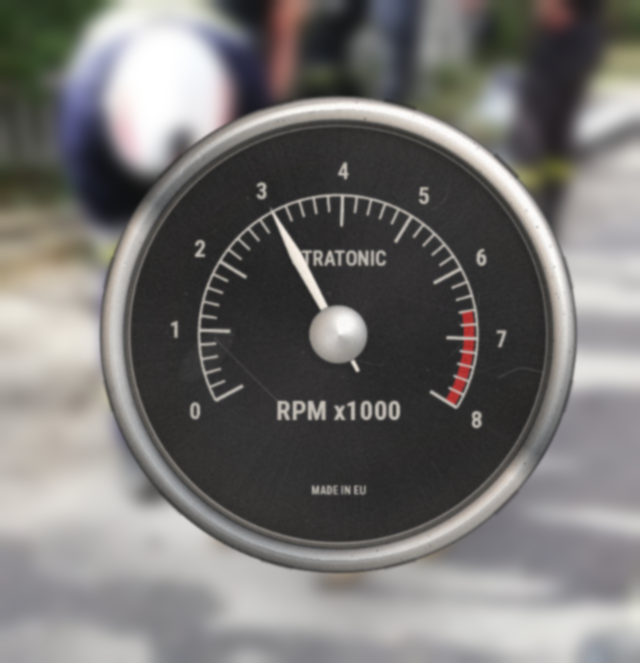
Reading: rpm 3000
